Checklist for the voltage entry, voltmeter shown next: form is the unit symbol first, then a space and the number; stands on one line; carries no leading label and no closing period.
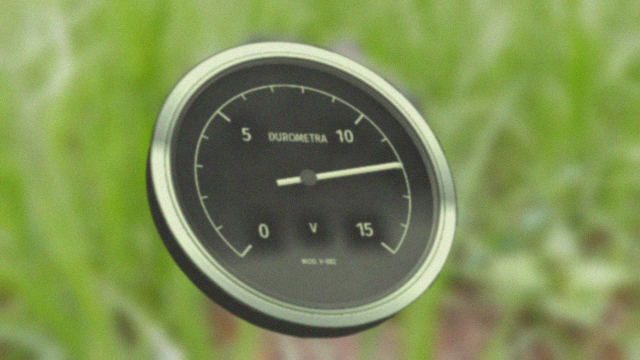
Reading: V 12
